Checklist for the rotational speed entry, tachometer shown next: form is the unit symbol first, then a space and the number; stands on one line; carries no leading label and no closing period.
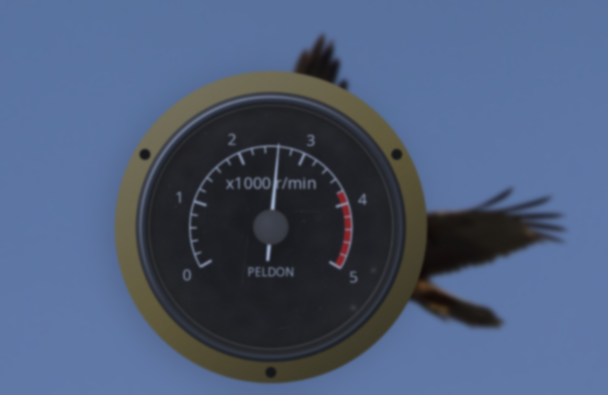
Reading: rpm 2600
